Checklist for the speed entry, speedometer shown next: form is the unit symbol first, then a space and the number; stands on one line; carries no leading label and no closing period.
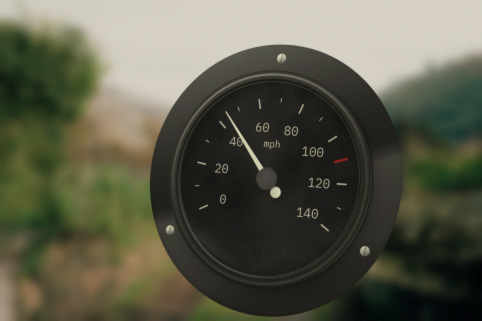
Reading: mph 45
